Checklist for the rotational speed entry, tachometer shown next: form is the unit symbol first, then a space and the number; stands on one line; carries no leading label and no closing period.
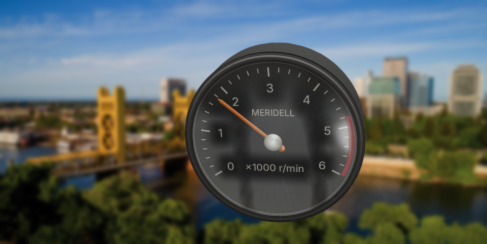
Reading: rpm 1800
